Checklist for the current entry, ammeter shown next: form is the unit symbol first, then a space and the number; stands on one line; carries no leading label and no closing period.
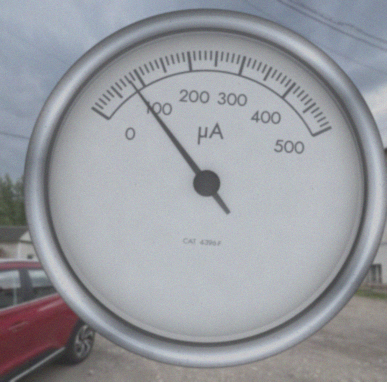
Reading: µA 80
